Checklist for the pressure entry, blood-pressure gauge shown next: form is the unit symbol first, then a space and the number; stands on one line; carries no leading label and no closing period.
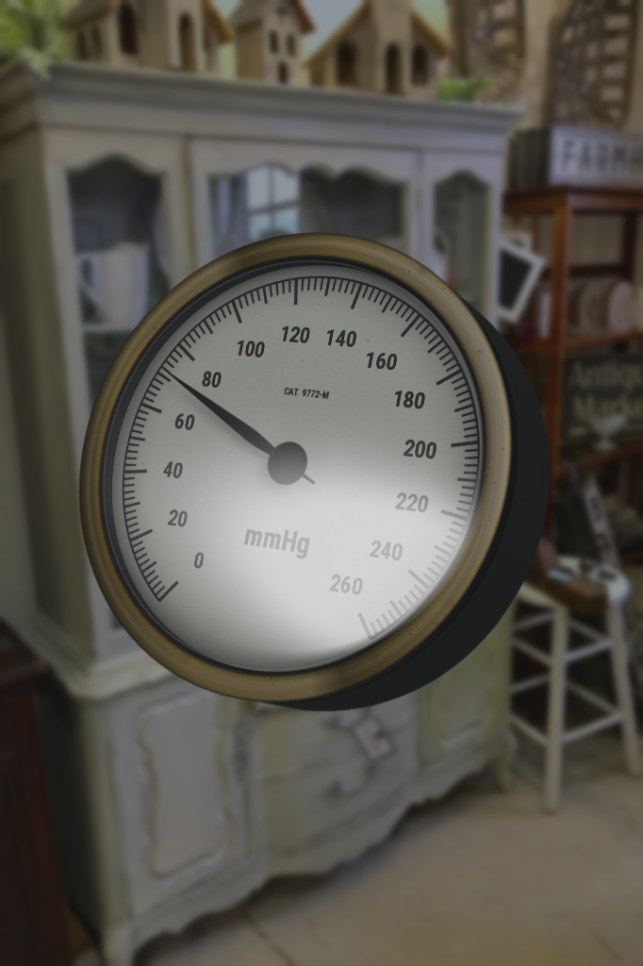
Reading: mmHg 72
